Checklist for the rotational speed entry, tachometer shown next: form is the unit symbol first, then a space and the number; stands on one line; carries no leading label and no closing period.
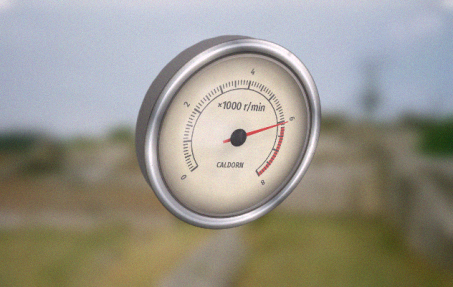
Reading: rpm 6000
